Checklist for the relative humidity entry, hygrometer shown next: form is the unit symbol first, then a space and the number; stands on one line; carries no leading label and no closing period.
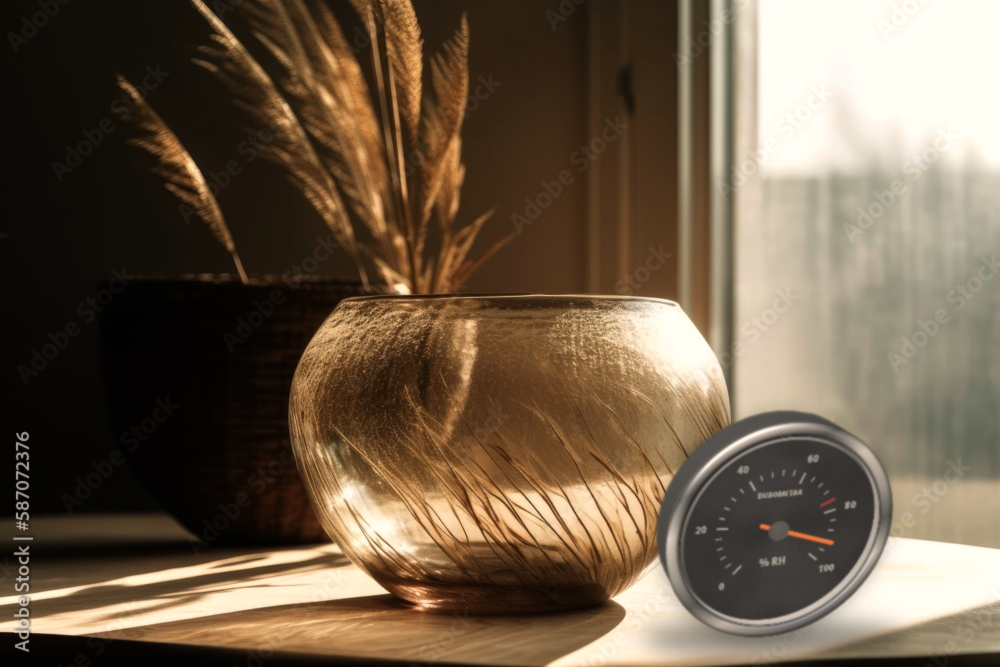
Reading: % 92
